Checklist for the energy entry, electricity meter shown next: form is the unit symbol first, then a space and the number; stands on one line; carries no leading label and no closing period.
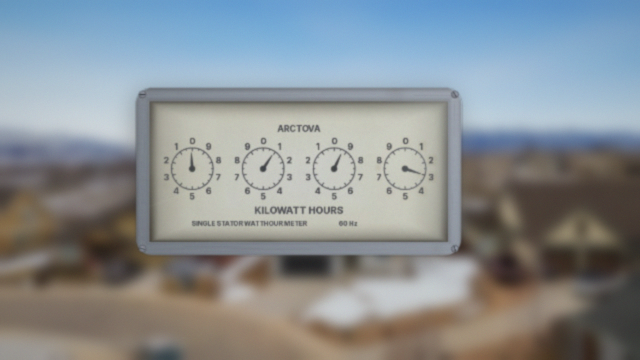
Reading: kWh 93
